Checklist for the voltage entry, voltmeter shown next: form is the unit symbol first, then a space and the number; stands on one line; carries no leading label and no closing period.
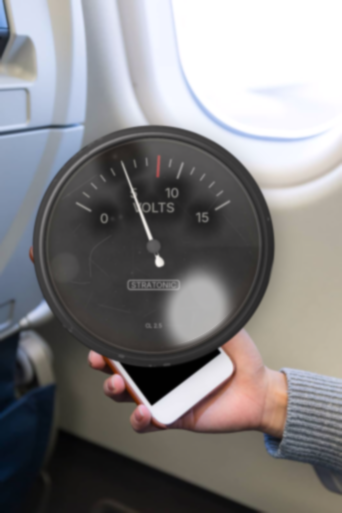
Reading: V 5
